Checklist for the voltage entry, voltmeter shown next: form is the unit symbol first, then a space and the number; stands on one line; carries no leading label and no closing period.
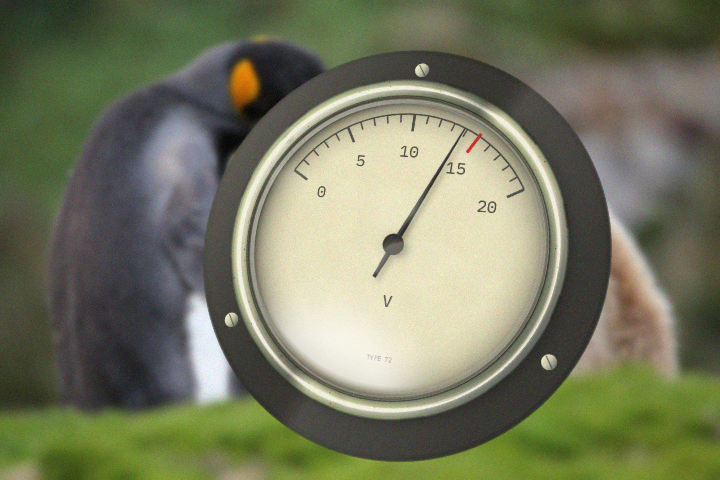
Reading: V 14
